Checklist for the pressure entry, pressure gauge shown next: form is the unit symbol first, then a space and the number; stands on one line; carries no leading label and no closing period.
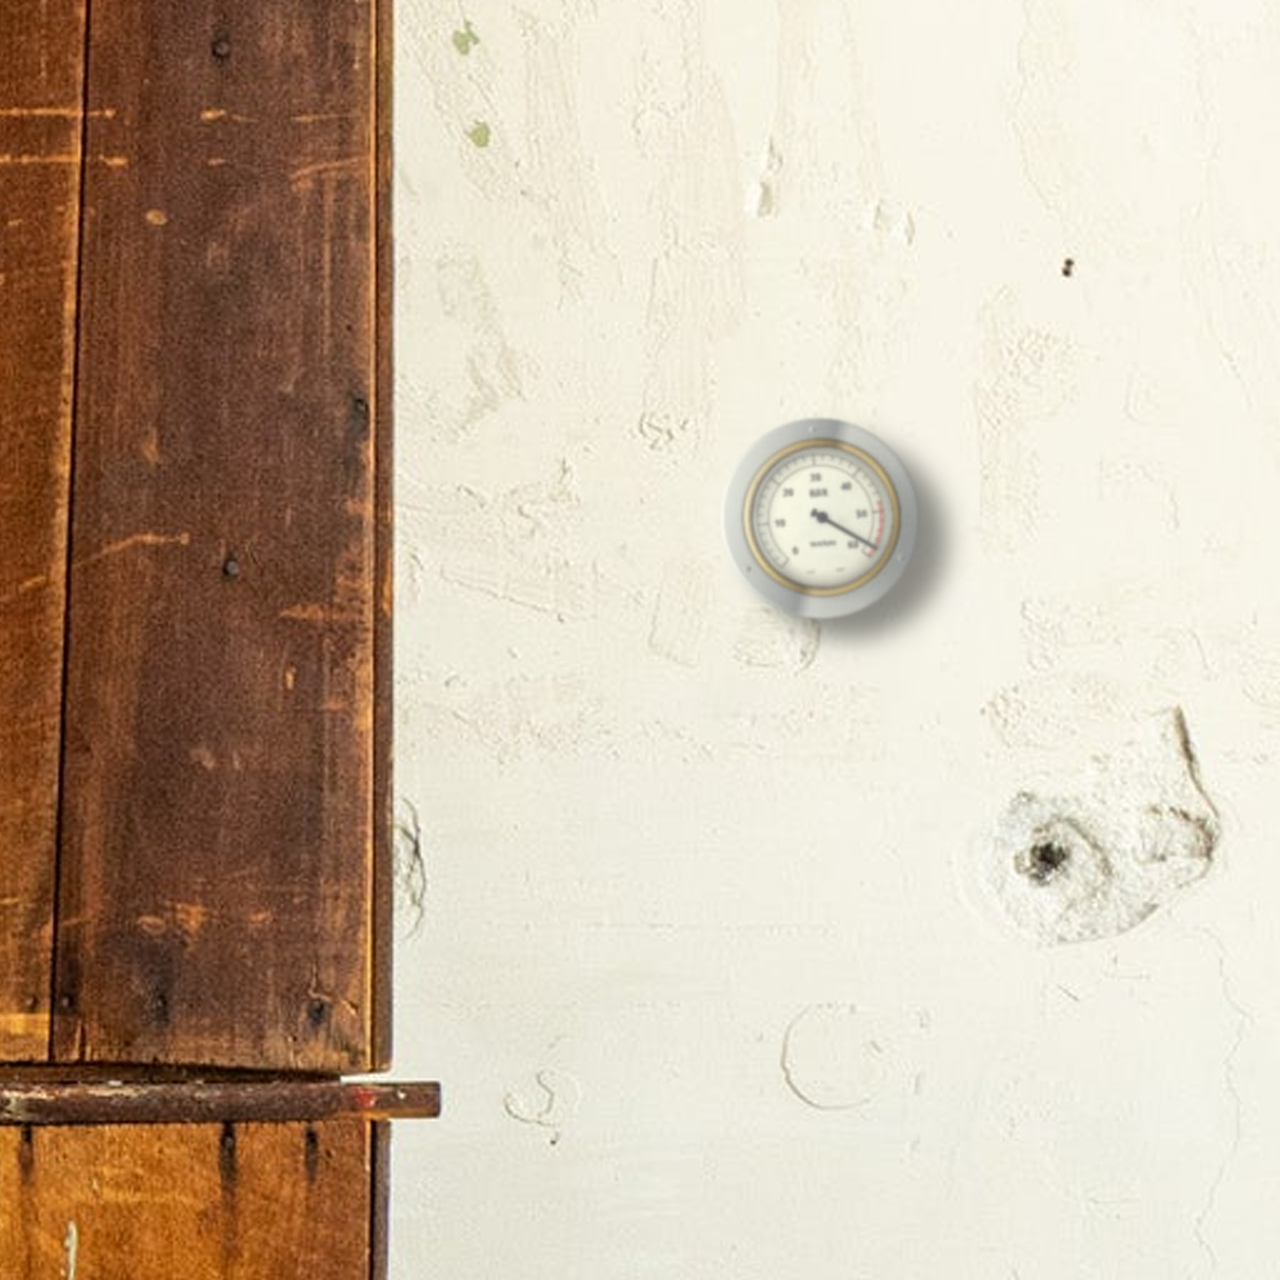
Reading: bar 58
